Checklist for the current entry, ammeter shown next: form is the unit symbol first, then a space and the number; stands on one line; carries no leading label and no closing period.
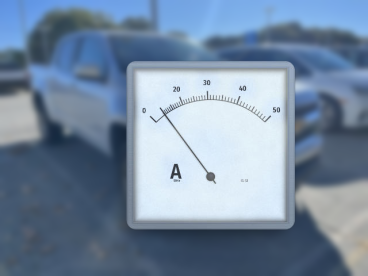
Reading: A 10
